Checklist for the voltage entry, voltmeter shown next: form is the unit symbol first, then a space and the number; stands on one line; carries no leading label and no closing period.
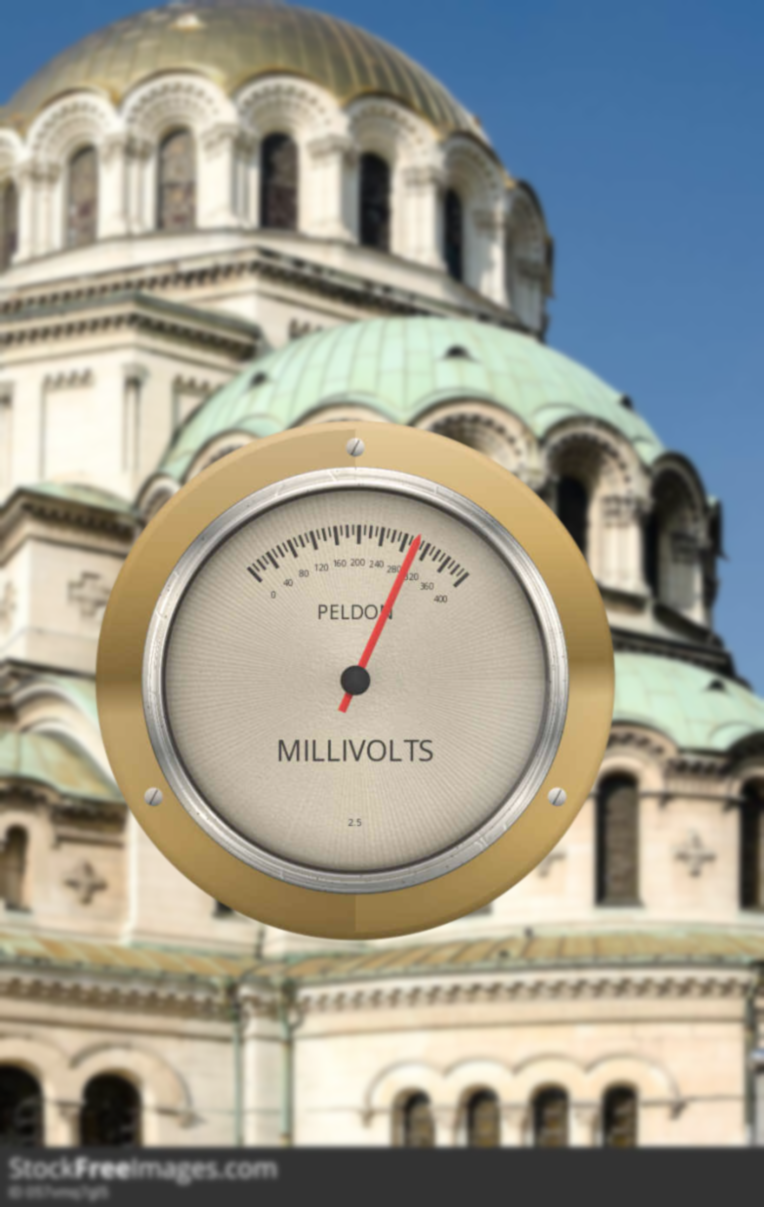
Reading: mV 300
